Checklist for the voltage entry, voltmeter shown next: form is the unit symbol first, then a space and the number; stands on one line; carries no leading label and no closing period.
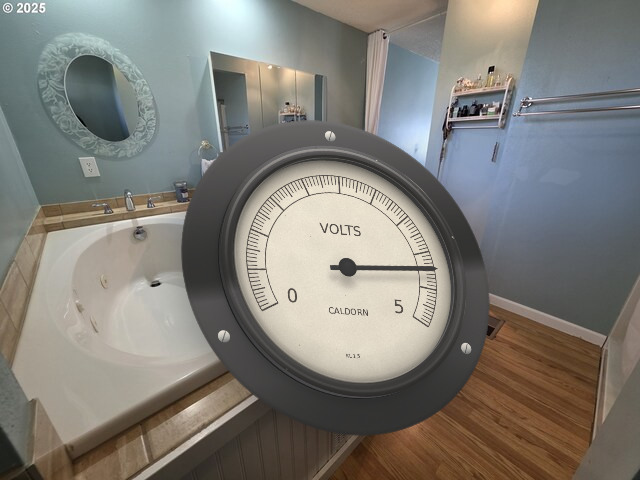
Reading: V 4.25
